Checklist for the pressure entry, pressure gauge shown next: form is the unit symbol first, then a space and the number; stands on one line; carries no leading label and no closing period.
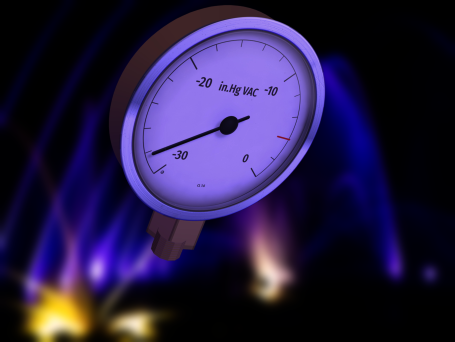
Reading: inHg -28
